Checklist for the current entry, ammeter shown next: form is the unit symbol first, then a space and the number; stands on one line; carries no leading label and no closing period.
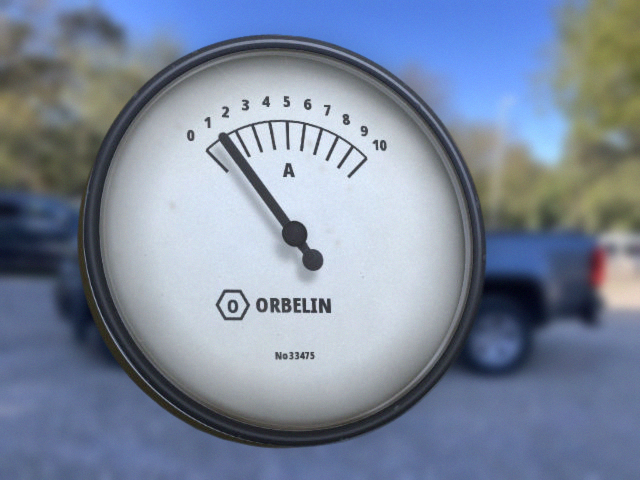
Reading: A 1
